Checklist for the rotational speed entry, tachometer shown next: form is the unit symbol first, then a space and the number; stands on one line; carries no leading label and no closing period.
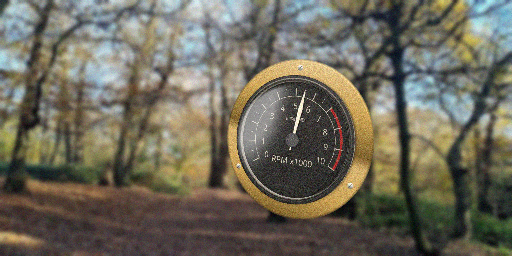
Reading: rpm 5500
